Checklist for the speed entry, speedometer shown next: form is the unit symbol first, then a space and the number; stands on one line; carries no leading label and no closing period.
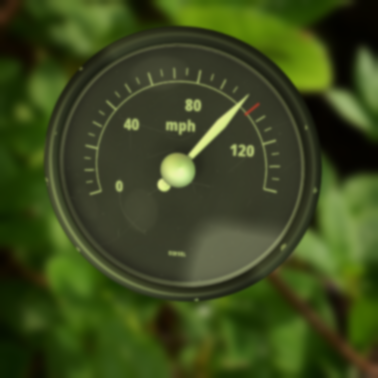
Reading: mph 100
